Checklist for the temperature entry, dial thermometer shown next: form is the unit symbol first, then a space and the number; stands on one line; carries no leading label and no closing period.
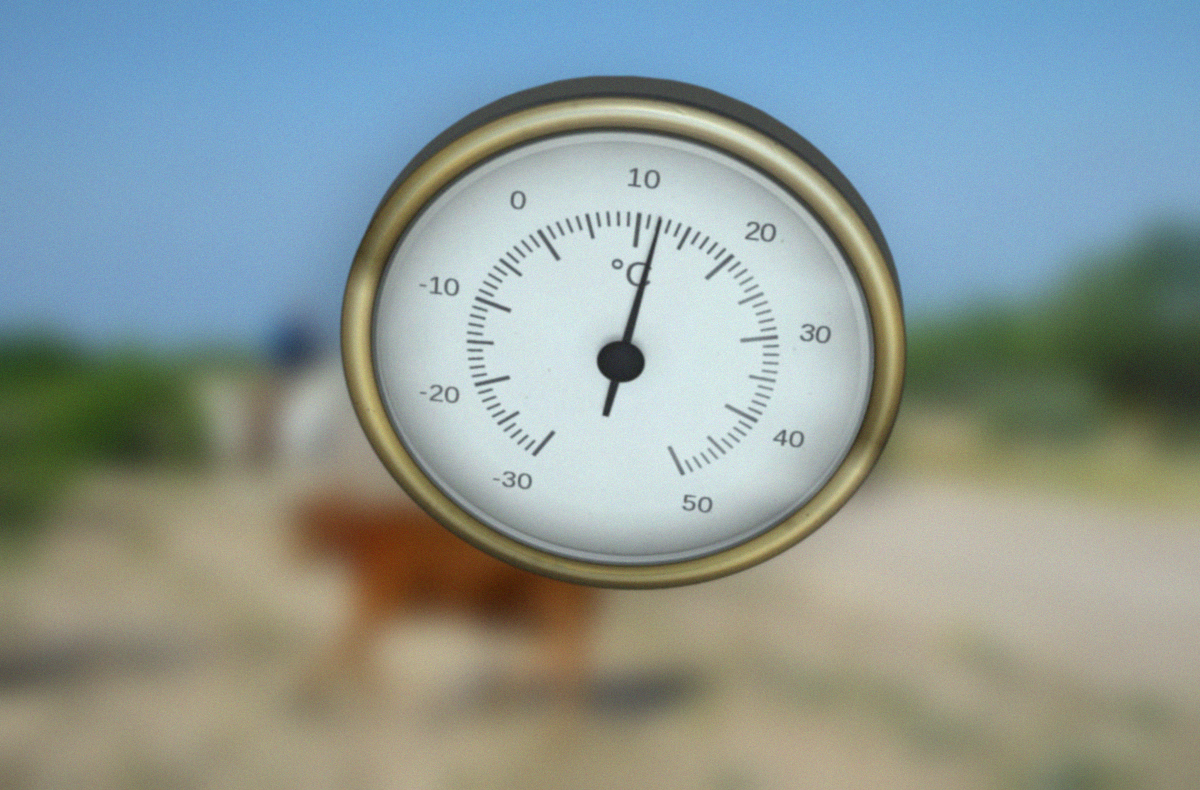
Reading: °C 12
